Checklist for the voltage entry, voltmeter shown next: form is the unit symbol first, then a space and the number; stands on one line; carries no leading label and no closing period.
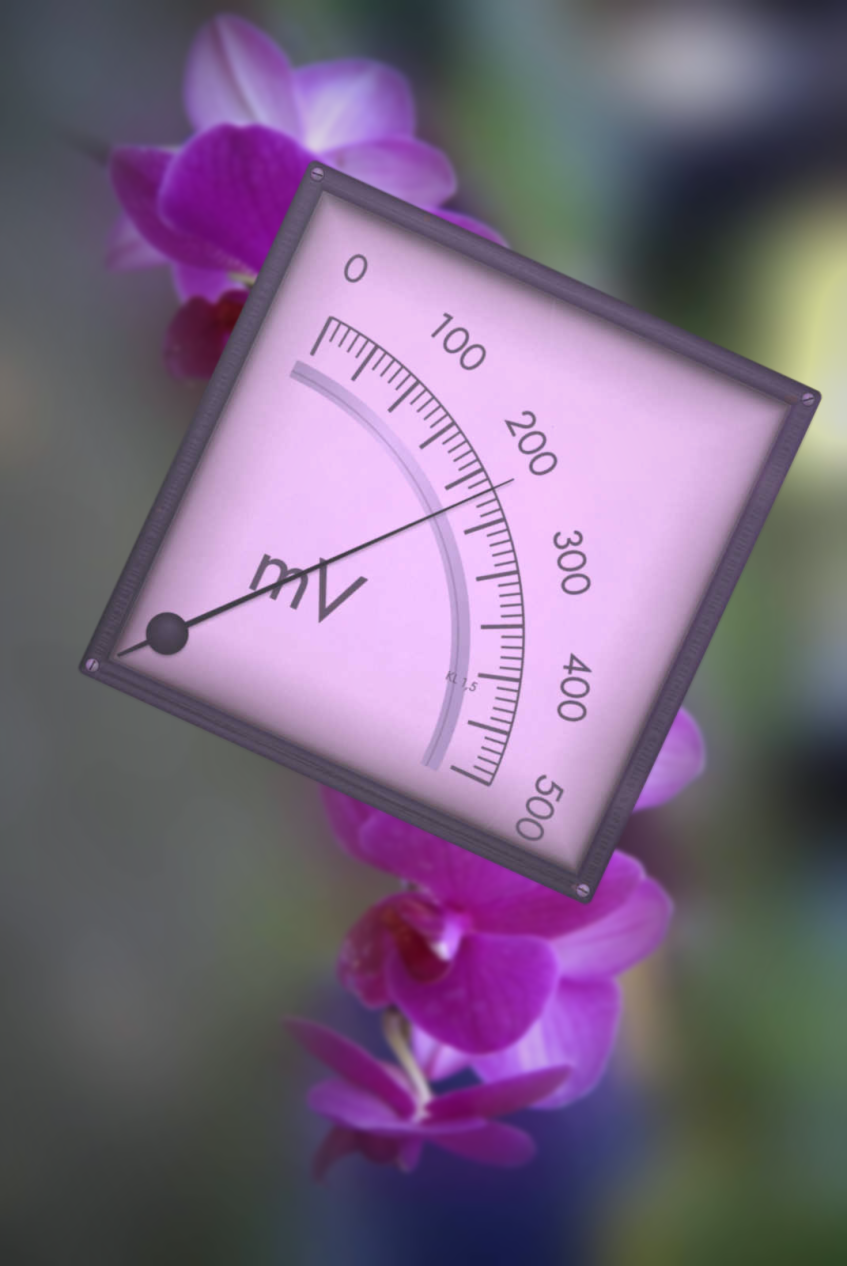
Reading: mV 220
